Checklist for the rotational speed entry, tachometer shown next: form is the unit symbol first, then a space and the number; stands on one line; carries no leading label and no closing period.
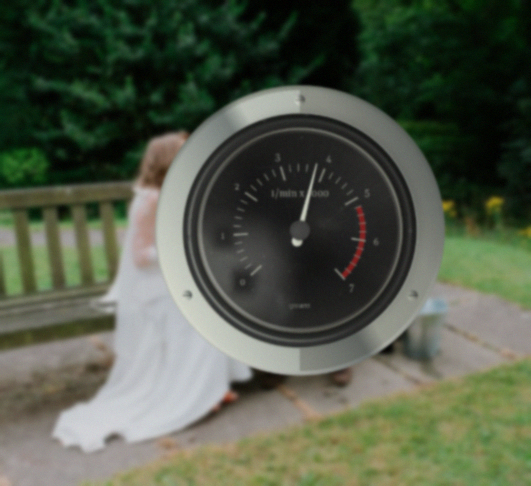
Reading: rpm 3800
